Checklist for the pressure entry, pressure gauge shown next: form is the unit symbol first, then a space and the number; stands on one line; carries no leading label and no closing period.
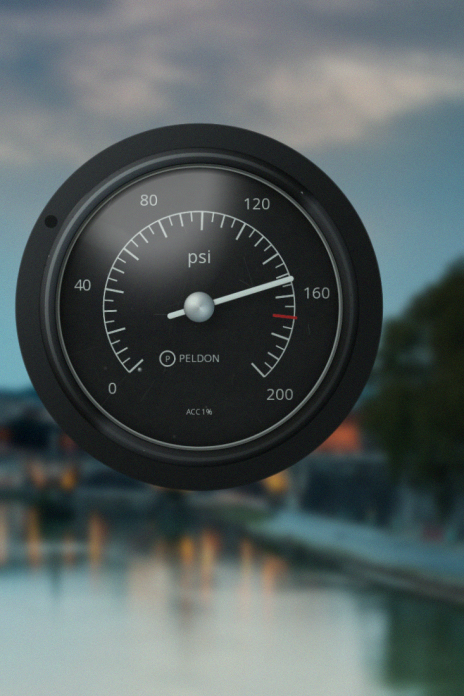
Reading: psi 152.5
